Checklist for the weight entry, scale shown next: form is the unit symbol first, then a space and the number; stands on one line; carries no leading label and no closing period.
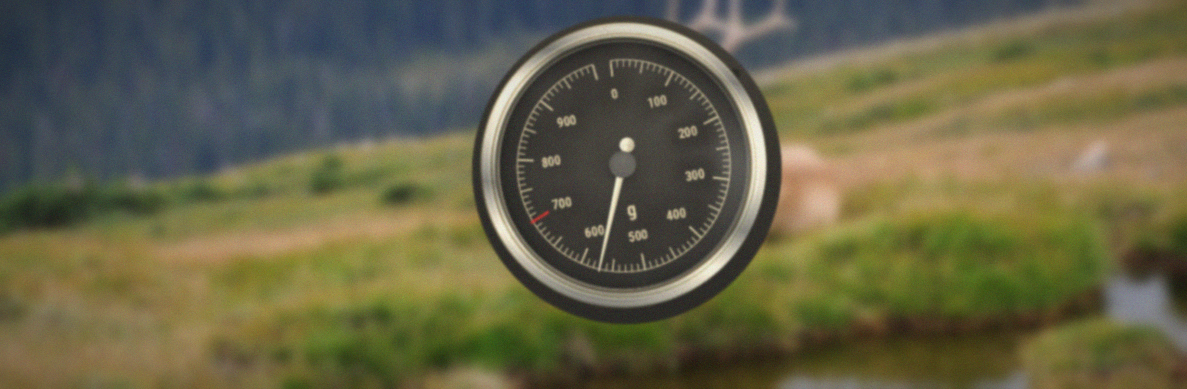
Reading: g 570
